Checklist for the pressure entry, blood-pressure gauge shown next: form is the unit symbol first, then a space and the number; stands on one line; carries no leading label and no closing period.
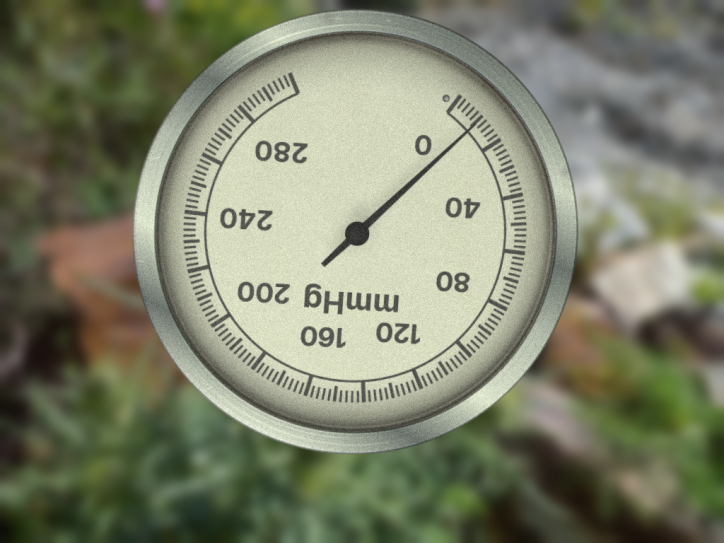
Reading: mmHg 10
